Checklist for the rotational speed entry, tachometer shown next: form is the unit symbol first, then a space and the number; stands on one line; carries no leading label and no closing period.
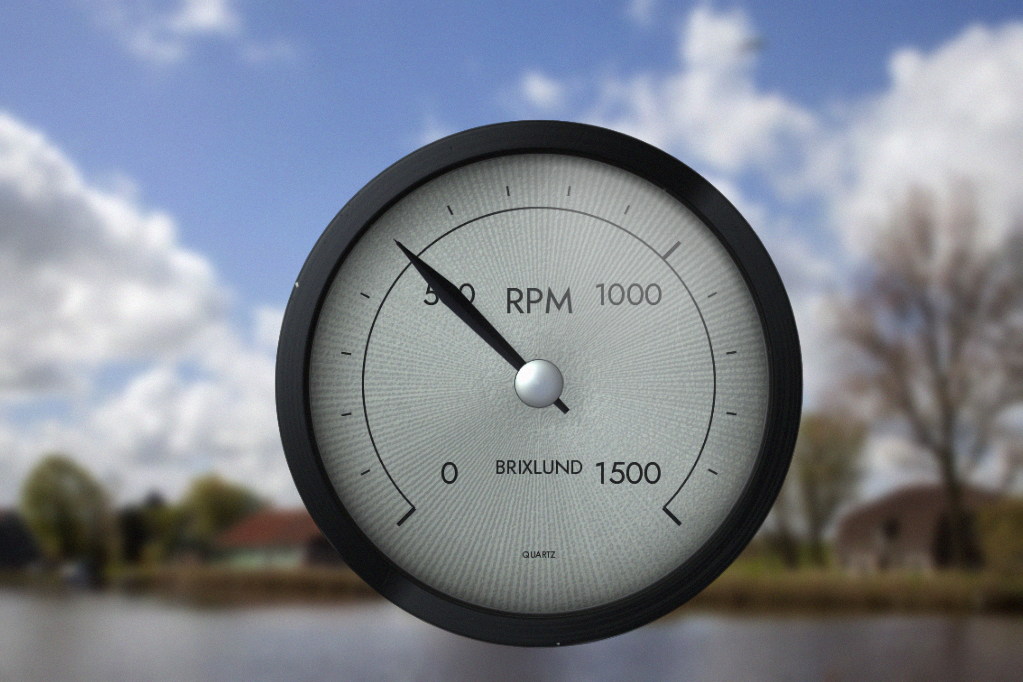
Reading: rpm 500
